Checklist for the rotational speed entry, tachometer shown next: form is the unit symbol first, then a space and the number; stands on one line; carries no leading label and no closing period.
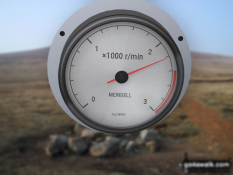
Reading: rpm 2200
